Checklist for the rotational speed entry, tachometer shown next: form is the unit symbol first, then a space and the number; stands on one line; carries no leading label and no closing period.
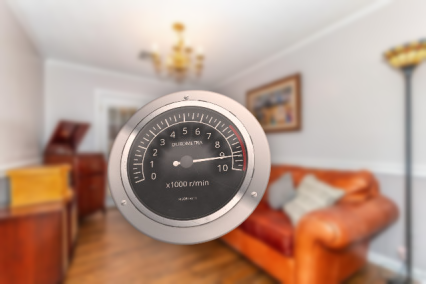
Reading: rpm 9250
